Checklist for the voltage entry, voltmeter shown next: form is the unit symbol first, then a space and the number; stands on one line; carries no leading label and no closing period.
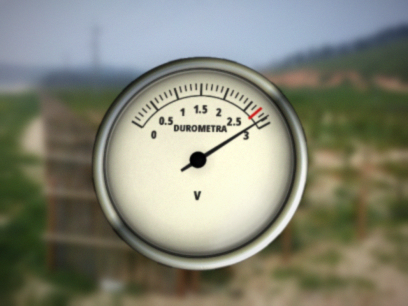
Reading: V 2.9
